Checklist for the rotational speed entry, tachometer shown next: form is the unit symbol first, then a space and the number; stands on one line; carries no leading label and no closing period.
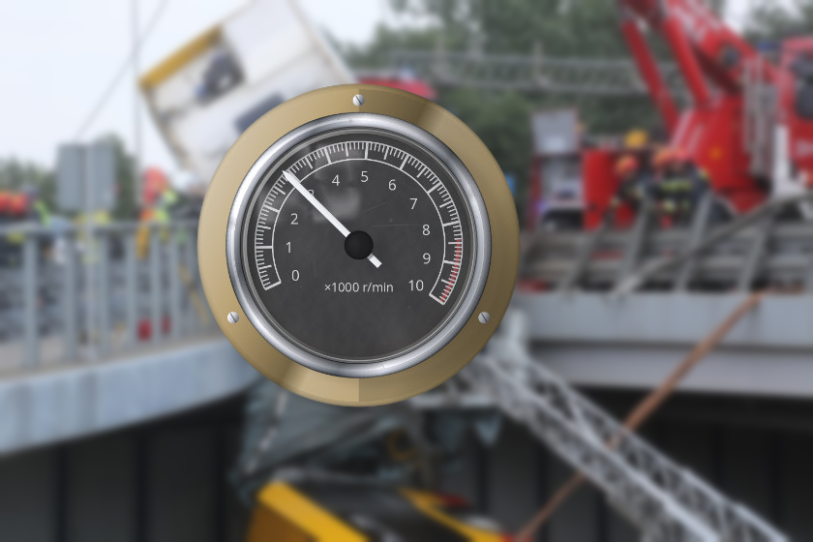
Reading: rpm 2900
